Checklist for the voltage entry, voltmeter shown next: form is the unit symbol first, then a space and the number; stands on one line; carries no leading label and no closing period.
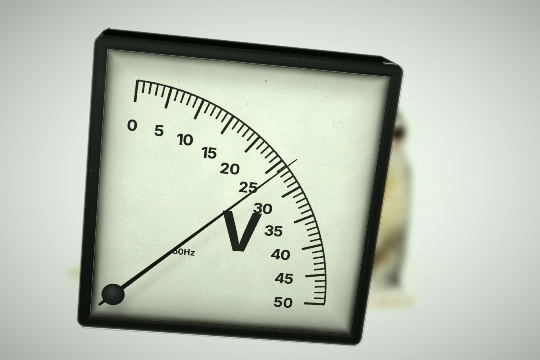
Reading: V 26
